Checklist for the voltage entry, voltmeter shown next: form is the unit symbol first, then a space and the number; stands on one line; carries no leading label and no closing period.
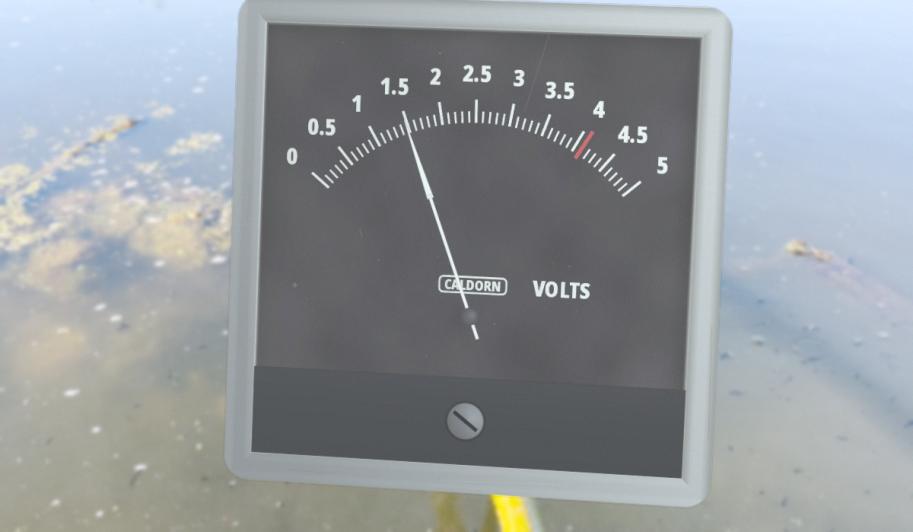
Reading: V 1.5
